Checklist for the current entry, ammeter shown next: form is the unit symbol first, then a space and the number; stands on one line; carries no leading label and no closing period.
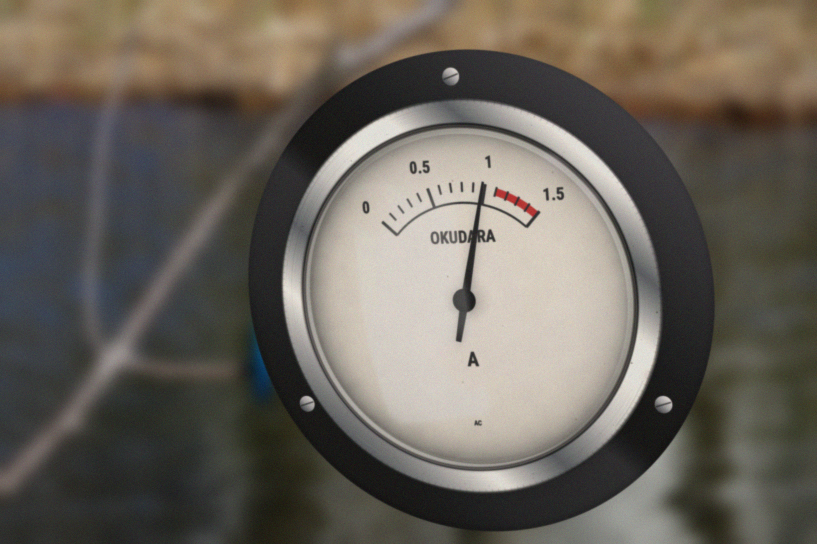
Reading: A 1
